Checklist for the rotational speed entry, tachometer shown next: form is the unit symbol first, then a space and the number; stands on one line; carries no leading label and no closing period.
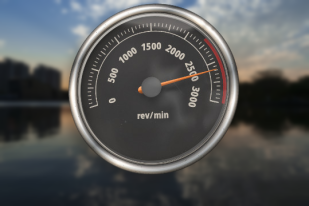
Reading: rpm 2600
